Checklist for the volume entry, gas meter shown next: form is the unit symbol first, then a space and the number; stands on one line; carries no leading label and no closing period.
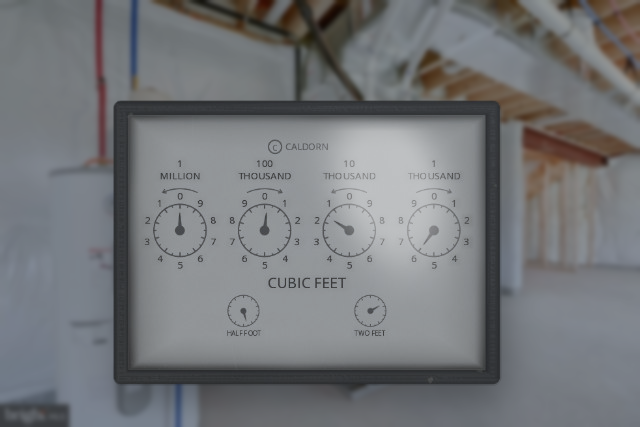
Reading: ft³ 1600
